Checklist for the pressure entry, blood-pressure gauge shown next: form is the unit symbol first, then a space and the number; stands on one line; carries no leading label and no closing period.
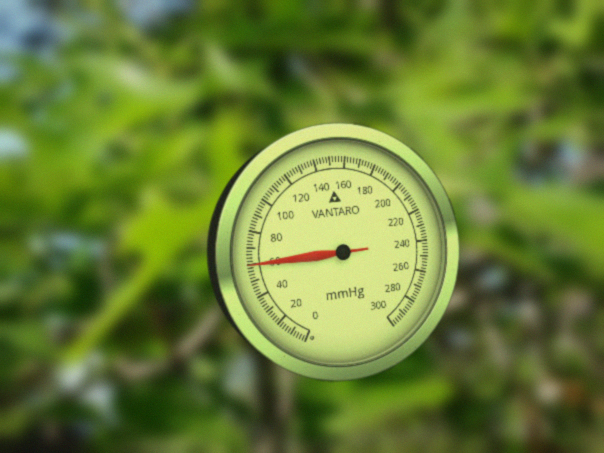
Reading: mmHg 60
